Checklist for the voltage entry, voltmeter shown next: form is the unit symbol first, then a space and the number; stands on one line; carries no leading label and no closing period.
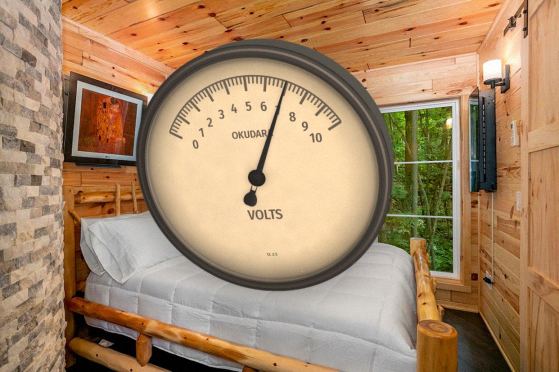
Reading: V 7
